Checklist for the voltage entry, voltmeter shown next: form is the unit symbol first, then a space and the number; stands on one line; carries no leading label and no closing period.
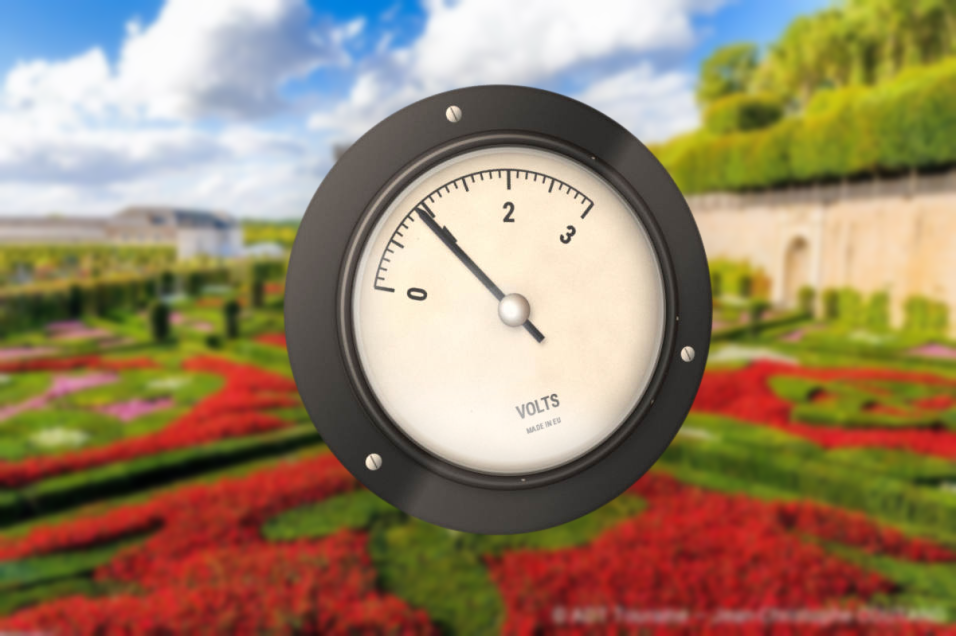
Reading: V 0.9
